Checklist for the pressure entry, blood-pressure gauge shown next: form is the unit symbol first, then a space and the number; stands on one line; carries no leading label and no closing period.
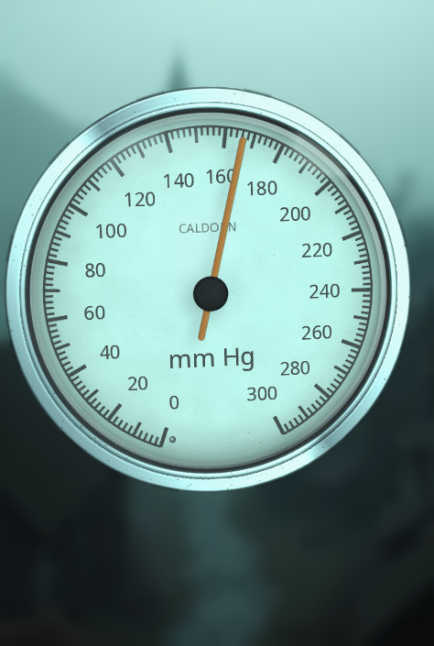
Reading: mmHg 166
